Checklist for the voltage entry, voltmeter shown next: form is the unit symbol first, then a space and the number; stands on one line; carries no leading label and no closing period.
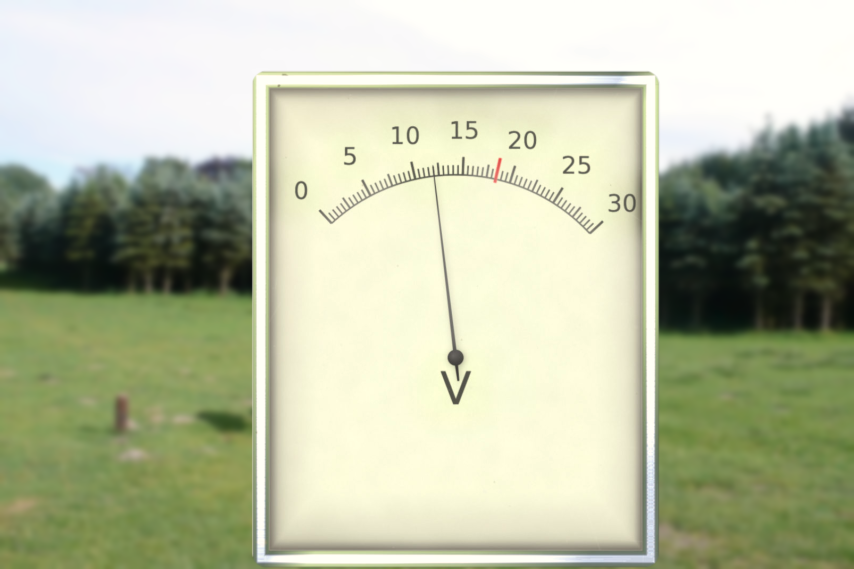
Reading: V 12
